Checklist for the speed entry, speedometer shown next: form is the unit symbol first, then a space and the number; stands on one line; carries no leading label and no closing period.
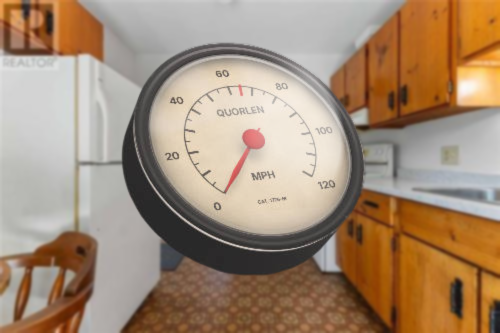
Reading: mph 0
